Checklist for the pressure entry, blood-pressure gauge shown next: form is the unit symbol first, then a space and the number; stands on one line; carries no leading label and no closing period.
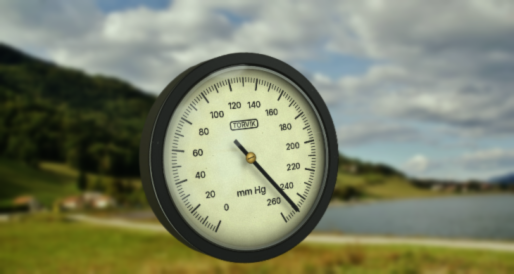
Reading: mmHg 250
